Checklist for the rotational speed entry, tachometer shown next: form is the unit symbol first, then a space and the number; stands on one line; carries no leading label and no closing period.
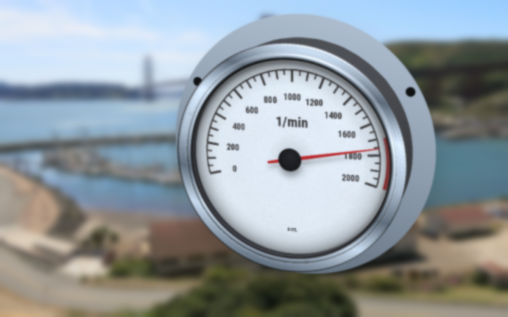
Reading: rpm 1750
